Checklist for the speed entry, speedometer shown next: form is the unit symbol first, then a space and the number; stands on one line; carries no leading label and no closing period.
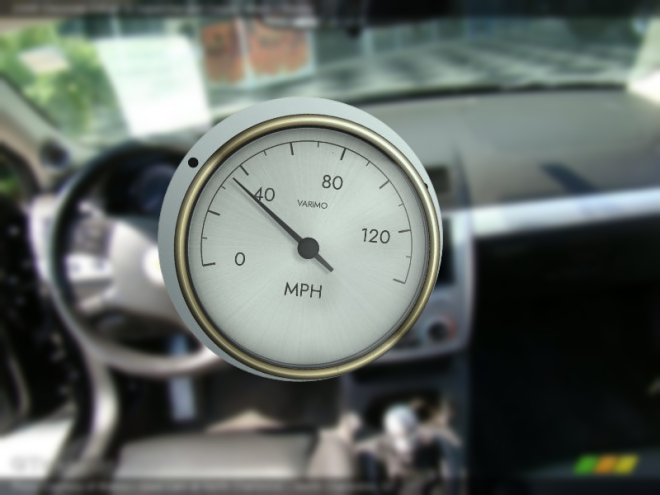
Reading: mph 35
